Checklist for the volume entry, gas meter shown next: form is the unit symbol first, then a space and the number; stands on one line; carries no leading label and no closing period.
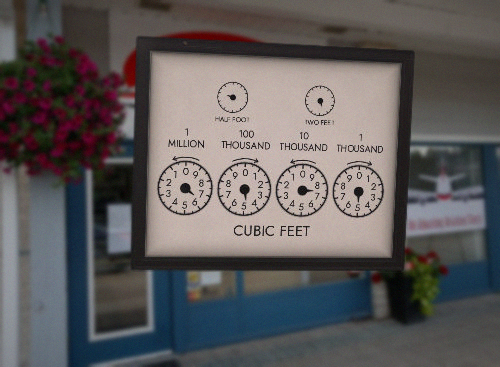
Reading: ft³ 647500
